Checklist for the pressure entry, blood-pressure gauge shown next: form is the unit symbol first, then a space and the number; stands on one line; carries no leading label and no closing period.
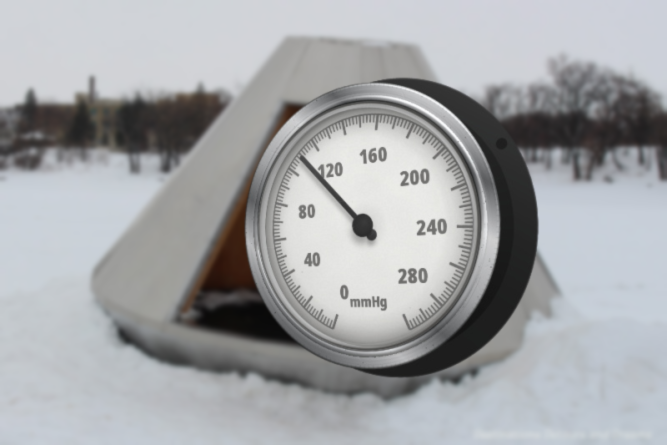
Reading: mmHg 110
